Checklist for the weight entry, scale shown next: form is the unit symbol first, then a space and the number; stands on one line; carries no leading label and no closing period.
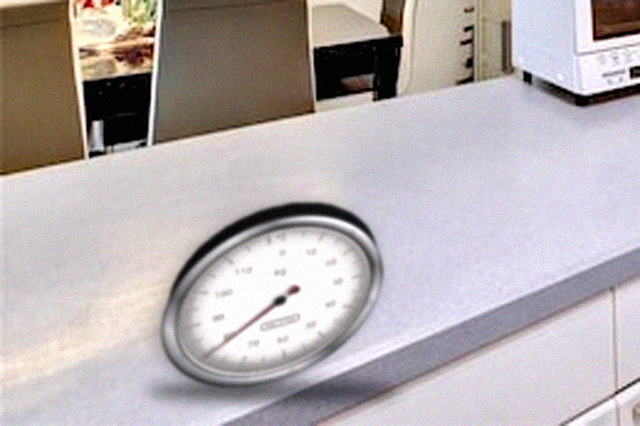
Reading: kg 80
